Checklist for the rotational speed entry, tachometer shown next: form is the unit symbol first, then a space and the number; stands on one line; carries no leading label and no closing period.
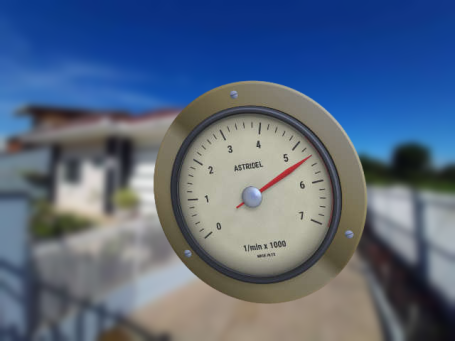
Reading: rpm 5400
